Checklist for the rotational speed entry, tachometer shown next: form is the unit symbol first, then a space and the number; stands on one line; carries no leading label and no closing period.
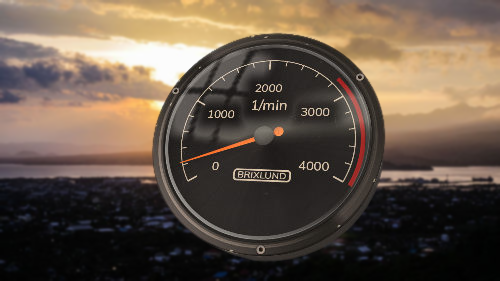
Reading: rpm 200
